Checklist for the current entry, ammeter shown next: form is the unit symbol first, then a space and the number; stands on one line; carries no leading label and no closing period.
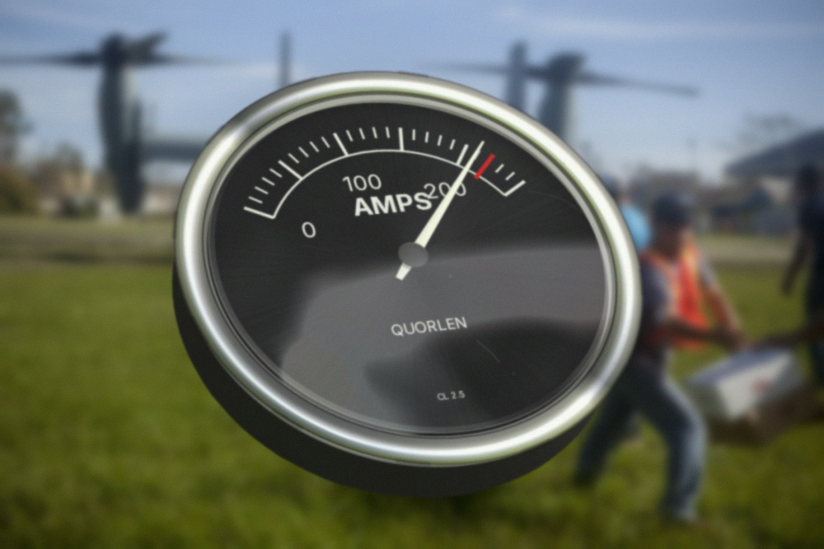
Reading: A 210
